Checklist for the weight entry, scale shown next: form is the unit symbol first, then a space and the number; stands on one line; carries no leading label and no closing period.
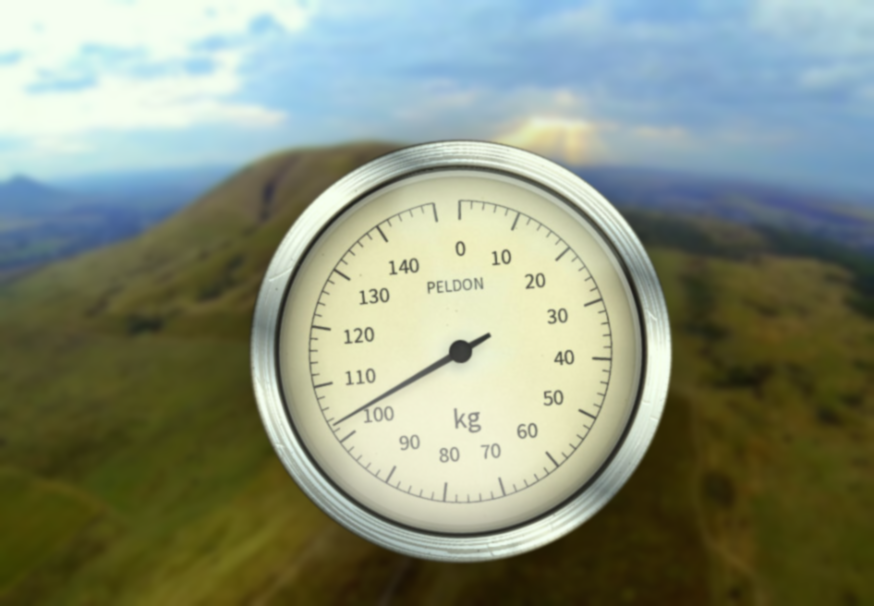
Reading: kg 103
